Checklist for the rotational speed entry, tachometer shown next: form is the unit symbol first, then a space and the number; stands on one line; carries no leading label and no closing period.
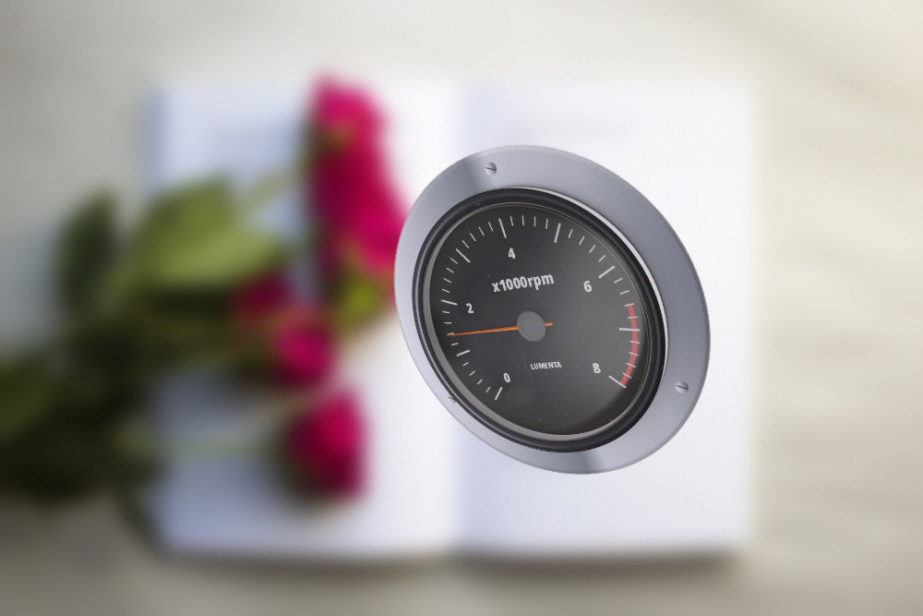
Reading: rpm 1400
